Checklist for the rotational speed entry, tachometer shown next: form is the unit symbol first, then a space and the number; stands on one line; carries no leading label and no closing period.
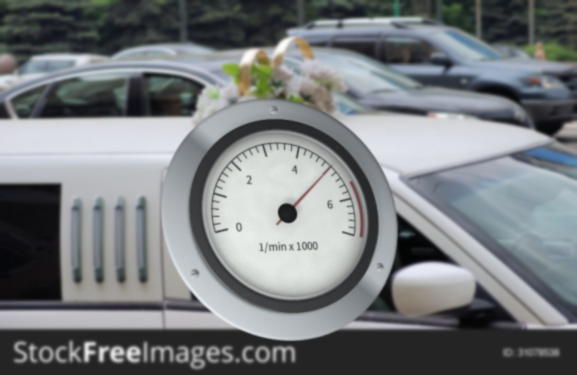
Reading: rpm 5000
